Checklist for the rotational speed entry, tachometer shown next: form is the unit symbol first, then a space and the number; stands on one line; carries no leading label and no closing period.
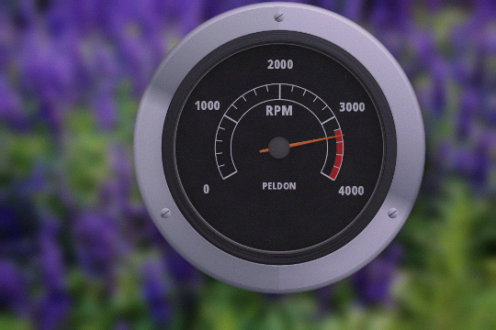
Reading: rpm 3300
